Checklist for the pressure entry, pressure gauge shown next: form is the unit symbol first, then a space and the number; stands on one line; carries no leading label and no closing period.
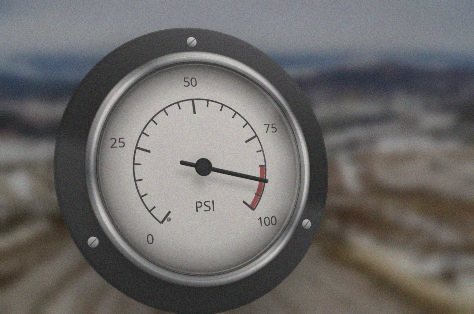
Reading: psi 90
